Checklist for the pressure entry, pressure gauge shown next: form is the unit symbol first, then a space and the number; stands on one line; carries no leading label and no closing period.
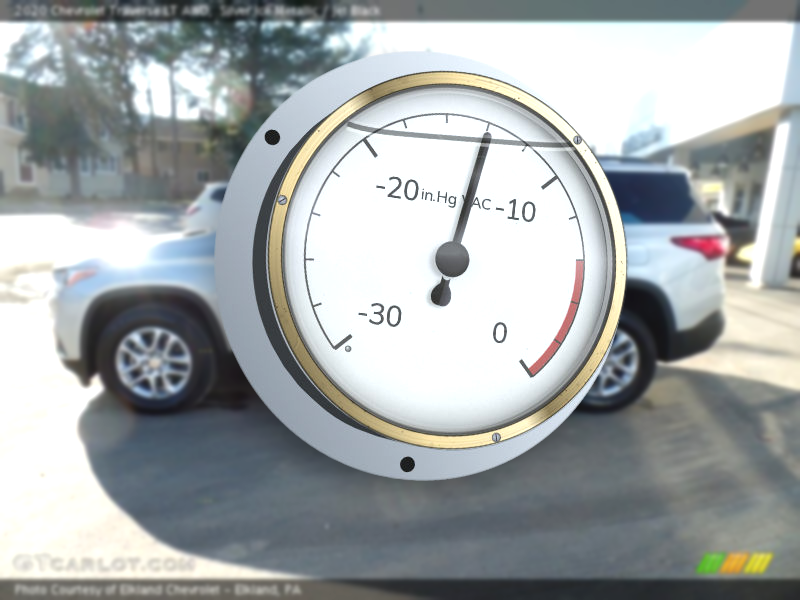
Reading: inHg -14
